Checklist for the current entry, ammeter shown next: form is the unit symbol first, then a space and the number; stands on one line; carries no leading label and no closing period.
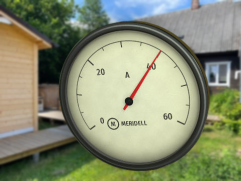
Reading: A 40
